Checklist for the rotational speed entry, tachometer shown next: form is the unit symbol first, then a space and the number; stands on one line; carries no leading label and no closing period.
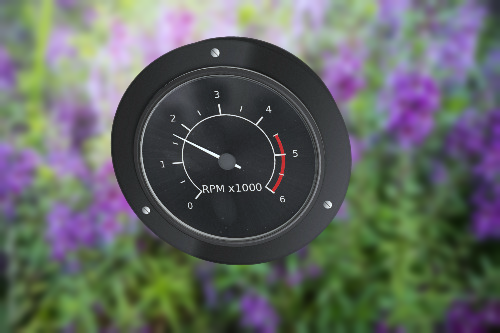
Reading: rpm 1750
